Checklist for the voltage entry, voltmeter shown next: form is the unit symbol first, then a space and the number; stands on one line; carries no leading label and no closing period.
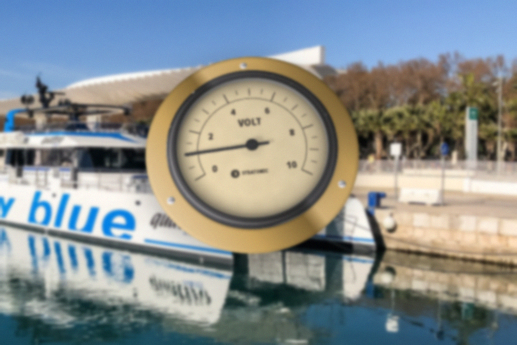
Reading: V 1
